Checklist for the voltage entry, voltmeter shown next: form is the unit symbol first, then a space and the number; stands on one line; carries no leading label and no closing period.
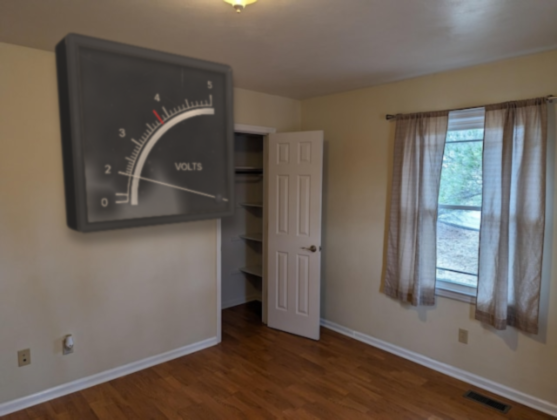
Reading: V 2
